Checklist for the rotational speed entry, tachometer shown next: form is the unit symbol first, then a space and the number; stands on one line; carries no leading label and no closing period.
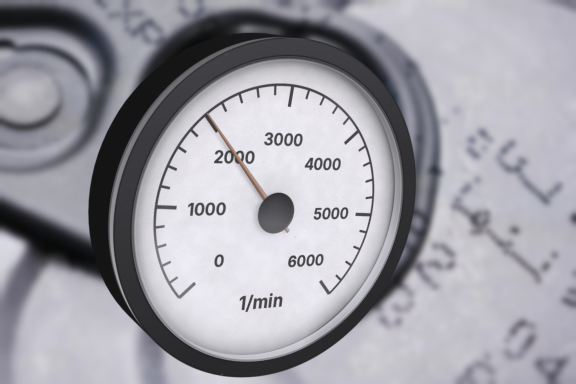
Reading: rpm 2000
